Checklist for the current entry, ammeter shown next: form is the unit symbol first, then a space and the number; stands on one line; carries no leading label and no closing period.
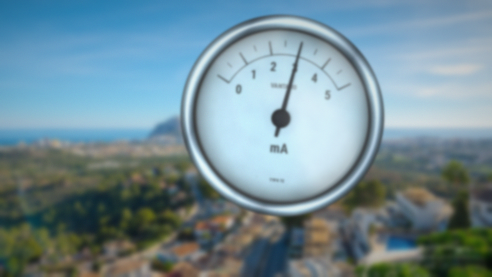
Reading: mA 3
